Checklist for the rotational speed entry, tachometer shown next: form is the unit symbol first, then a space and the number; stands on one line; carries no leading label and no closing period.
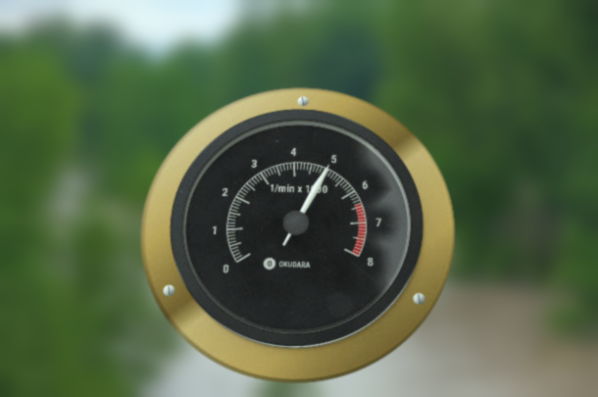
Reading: rpm 5000
